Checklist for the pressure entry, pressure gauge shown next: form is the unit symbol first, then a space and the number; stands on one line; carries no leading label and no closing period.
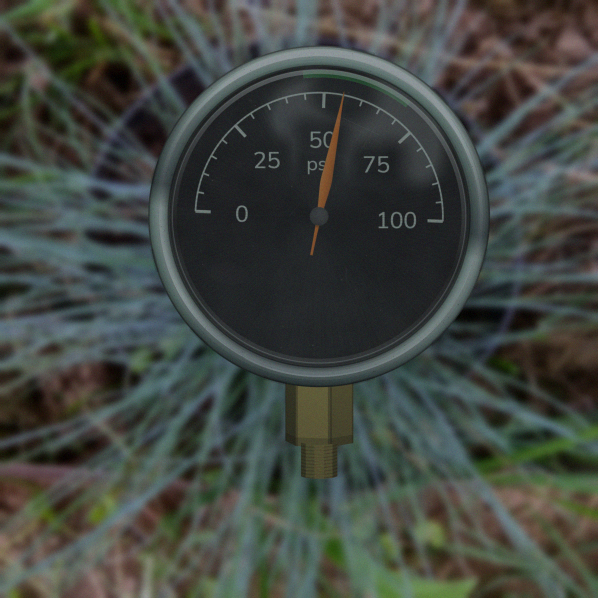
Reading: psi 55
